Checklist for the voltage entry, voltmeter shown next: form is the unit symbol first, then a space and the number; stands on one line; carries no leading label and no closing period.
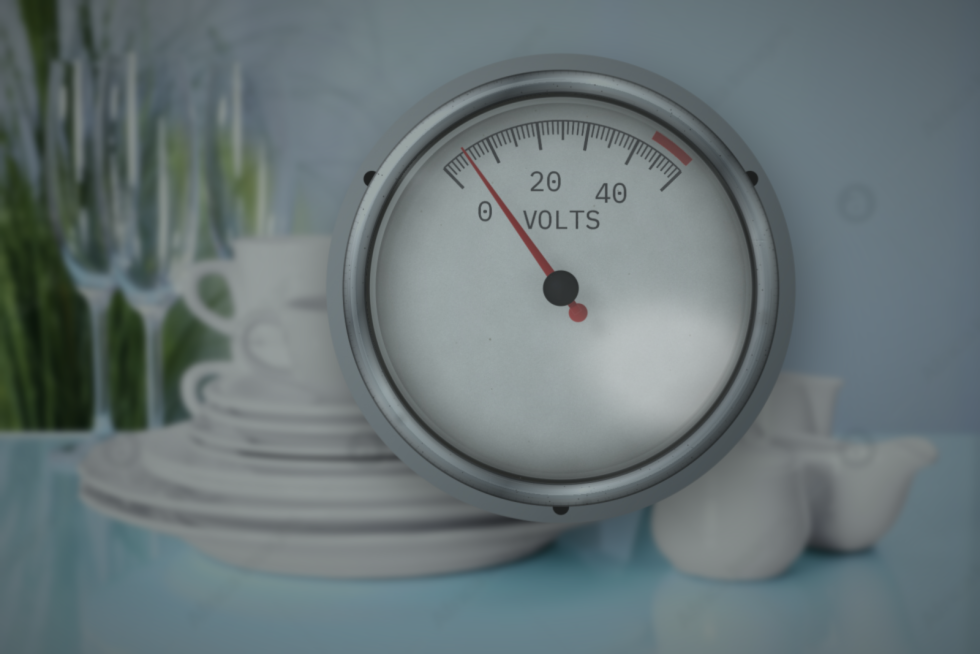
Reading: V 5
